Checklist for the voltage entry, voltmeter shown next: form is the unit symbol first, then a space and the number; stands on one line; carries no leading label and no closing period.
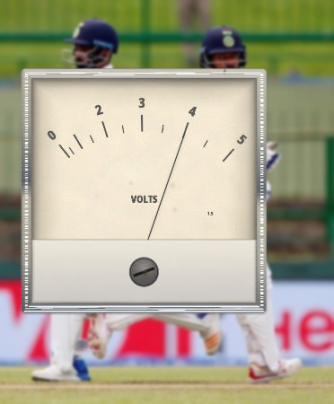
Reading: V 4
